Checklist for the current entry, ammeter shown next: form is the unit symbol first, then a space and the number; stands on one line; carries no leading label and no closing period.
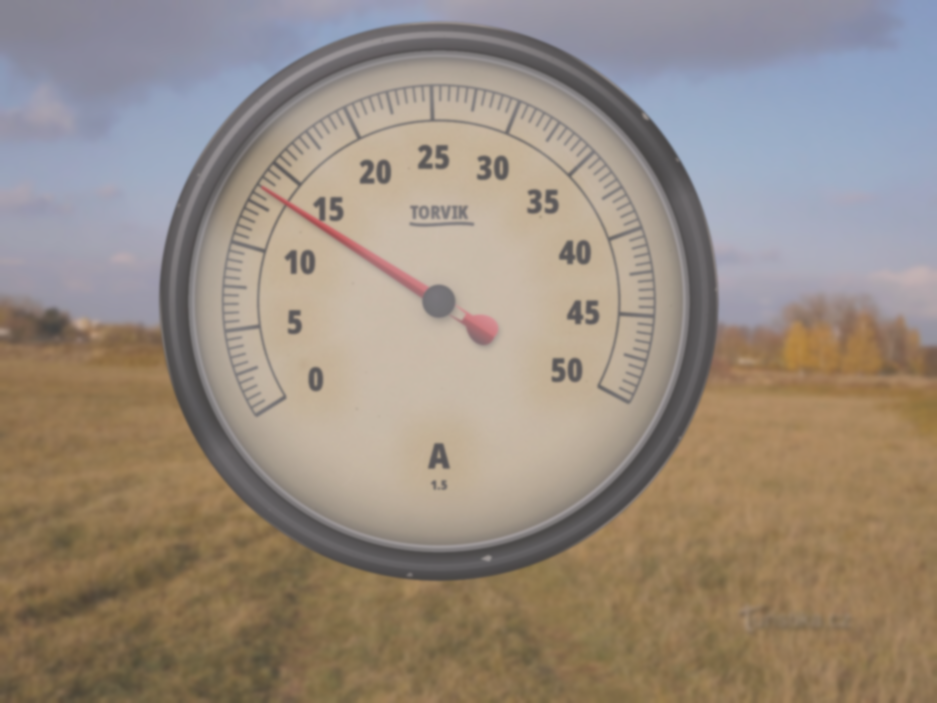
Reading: A 13.5
